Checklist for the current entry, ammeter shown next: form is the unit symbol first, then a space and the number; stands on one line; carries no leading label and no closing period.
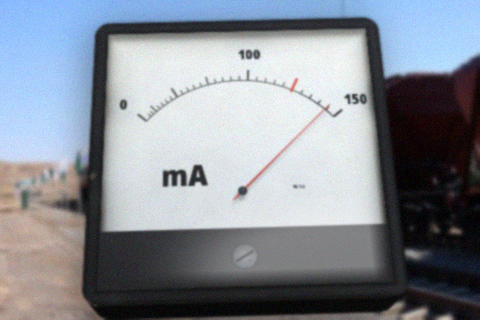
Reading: mA 145
